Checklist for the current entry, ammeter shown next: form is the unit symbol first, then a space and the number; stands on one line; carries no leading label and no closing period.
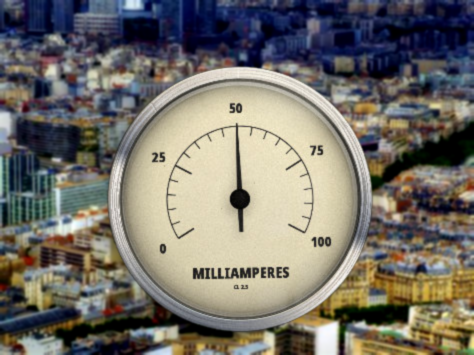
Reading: mA 50
